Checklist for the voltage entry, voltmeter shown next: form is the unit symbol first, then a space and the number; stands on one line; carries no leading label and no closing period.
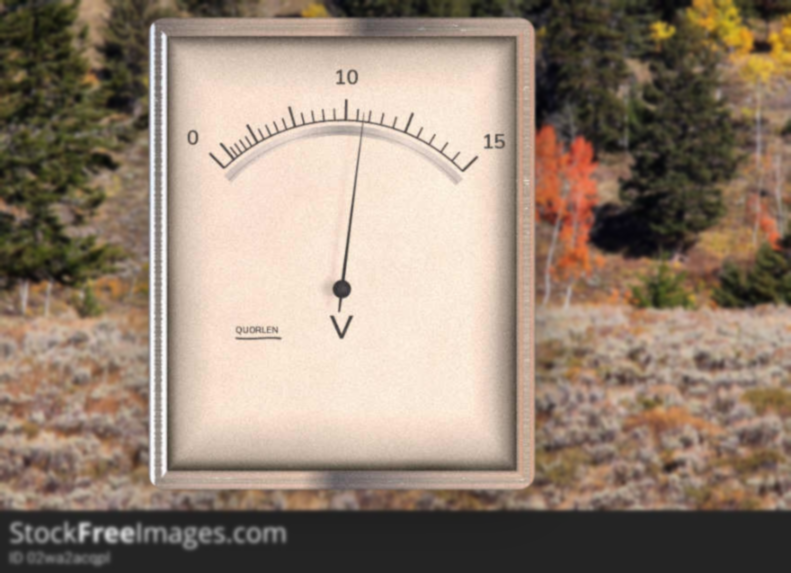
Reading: V 10.75
